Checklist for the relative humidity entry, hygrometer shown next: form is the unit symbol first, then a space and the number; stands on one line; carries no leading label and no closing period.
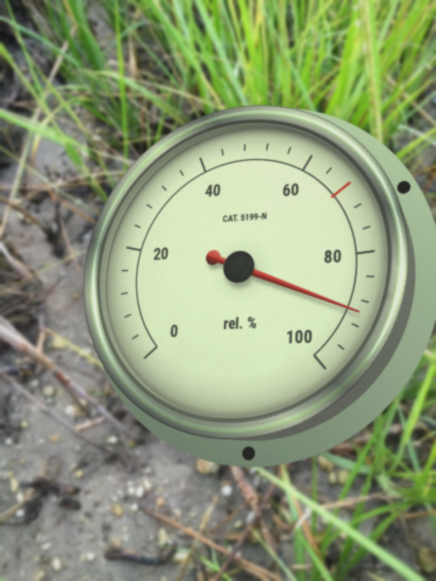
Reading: % 90
